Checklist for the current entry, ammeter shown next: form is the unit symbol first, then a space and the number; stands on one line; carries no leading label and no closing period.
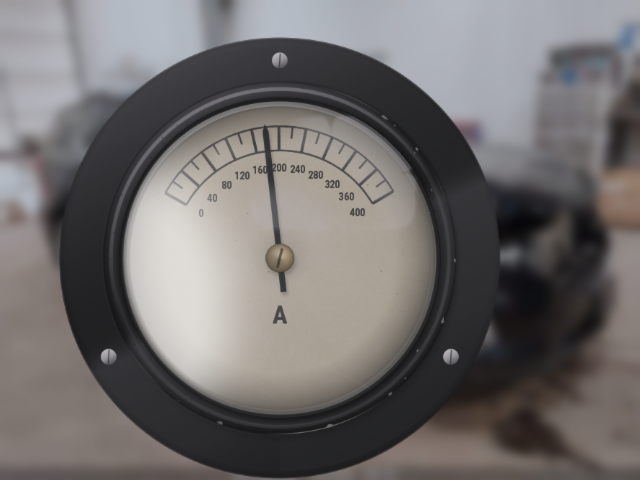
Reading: A 180
